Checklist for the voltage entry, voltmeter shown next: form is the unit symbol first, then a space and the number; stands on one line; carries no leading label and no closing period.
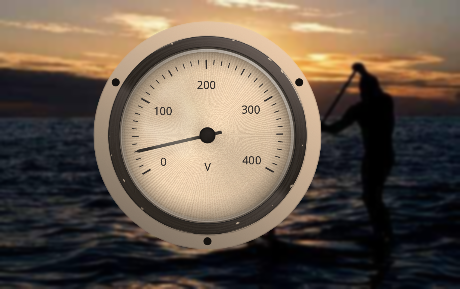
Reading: V 30
